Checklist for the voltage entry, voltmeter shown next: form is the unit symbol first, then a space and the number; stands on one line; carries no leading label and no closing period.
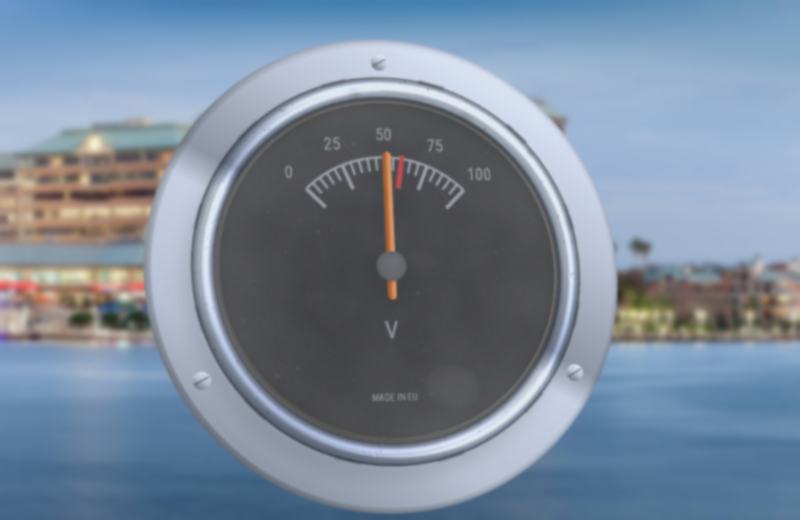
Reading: V 50
